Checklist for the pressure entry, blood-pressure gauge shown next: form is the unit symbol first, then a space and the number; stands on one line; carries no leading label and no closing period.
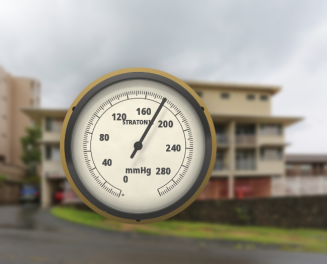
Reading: mmHg 180
